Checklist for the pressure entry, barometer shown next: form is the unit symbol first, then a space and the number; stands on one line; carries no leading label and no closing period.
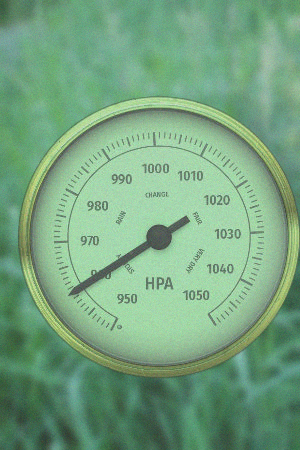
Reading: hPa 960
